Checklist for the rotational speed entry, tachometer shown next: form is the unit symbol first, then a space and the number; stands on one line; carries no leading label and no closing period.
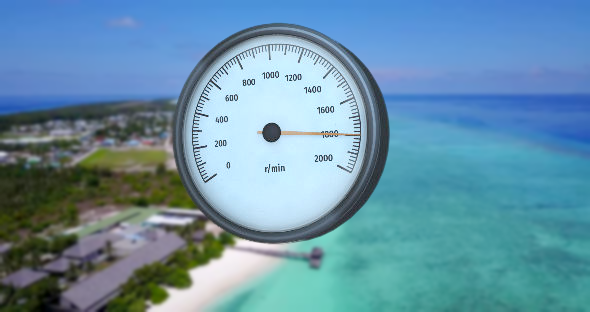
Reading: rpm 1800
